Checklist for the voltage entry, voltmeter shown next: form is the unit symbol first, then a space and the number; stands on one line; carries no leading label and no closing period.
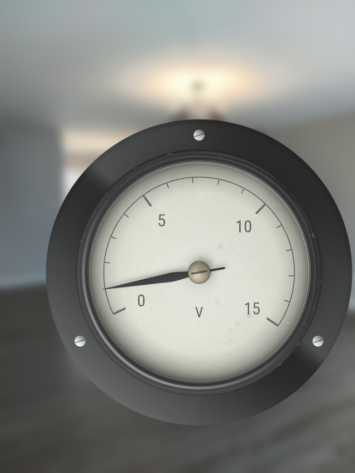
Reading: V 1
